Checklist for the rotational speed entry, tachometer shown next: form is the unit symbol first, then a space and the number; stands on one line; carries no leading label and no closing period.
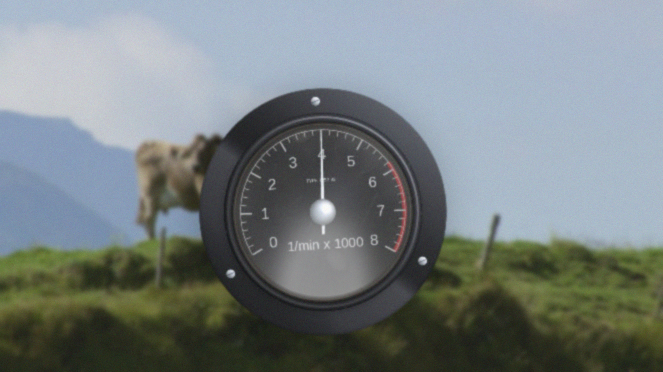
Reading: rpm 4000
